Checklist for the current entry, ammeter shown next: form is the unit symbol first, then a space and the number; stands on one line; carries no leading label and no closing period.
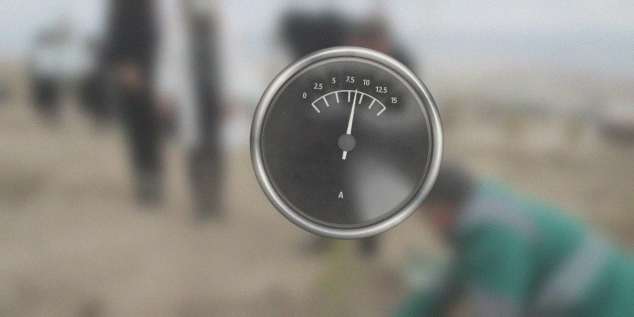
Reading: A 8.75
